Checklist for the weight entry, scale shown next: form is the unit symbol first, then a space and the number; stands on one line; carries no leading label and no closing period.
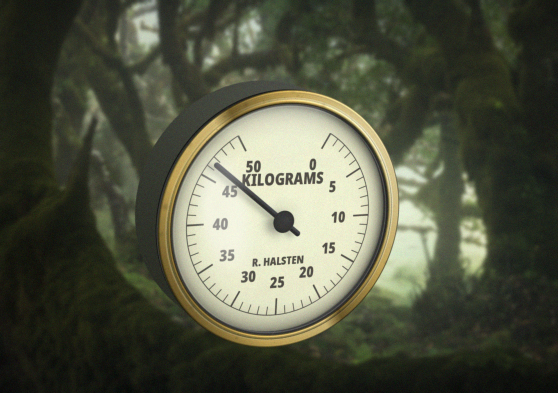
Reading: kg 46.5
